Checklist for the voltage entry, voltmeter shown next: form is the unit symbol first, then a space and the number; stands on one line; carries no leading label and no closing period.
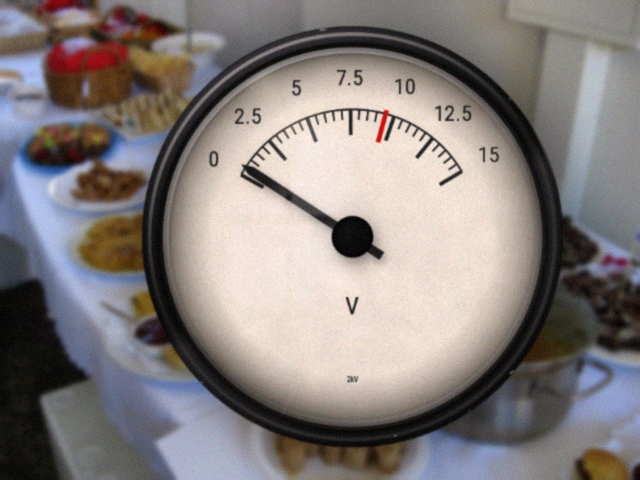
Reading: V 0.5
